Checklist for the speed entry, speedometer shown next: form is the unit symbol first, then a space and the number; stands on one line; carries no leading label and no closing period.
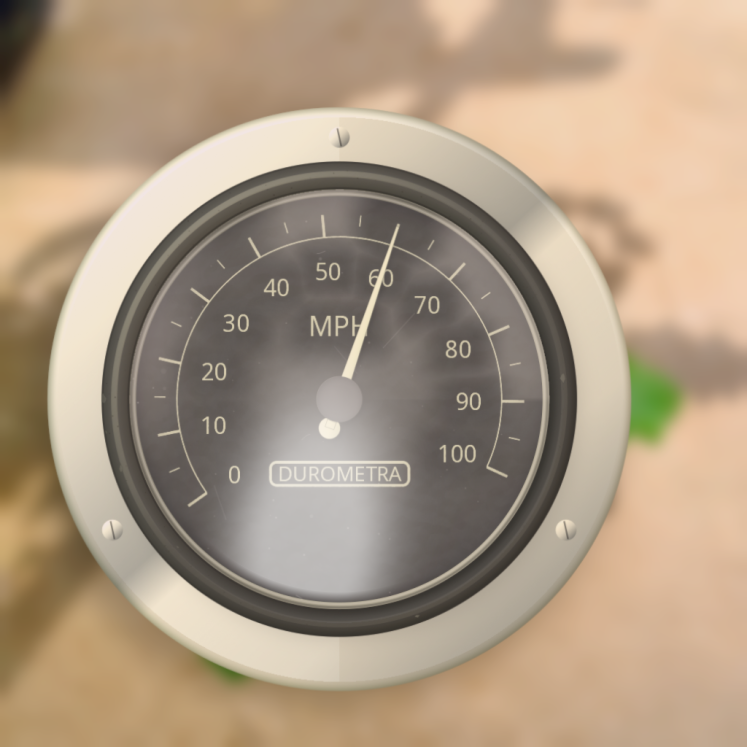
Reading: mph 60
